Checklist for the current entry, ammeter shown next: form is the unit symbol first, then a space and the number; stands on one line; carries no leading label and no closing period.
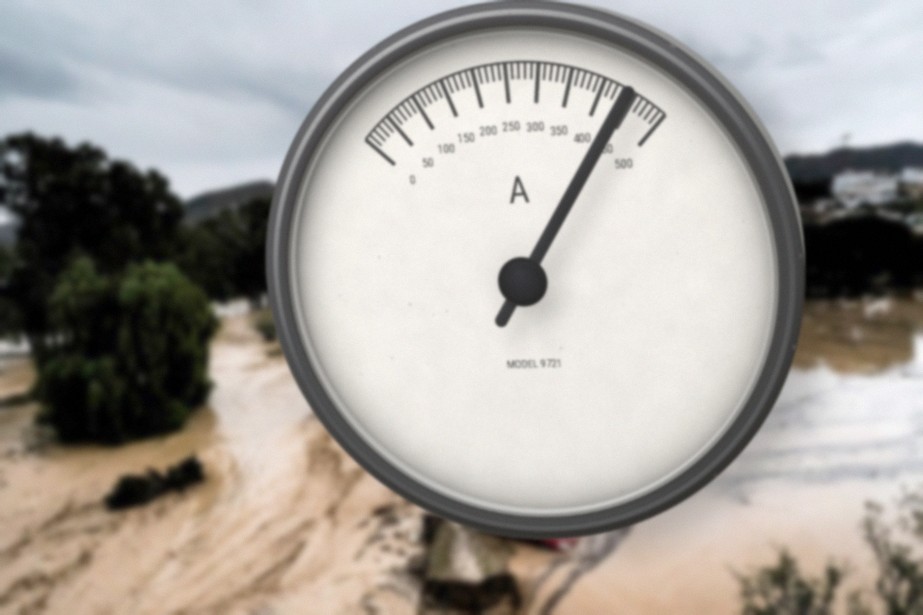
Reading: A 440
